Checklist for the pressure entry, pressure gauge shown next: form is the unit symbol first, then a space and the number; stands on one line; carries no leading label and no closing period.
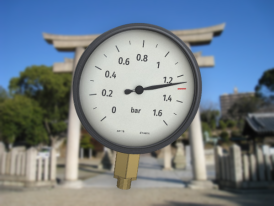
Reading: bar 1.25
